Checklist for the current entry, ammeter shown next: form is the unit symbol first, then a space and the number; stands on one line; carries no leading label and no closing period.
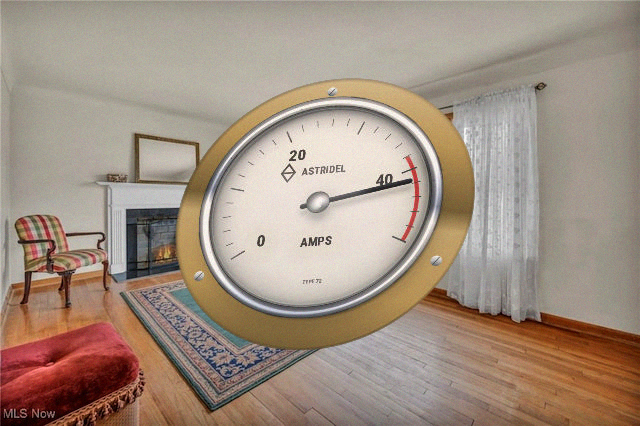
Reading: A 42
